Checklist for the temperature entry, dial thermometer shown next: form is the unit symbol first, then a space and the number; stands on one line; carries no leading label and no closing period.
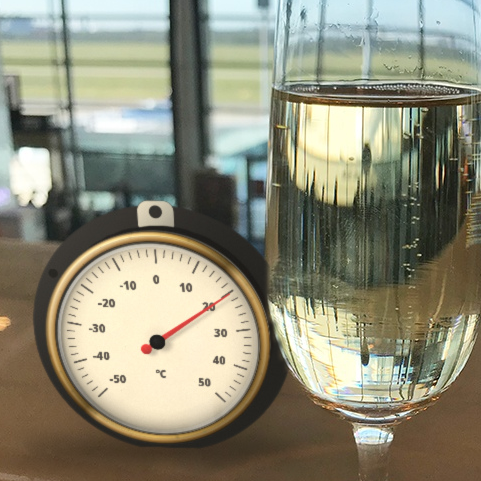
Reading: °C 20
